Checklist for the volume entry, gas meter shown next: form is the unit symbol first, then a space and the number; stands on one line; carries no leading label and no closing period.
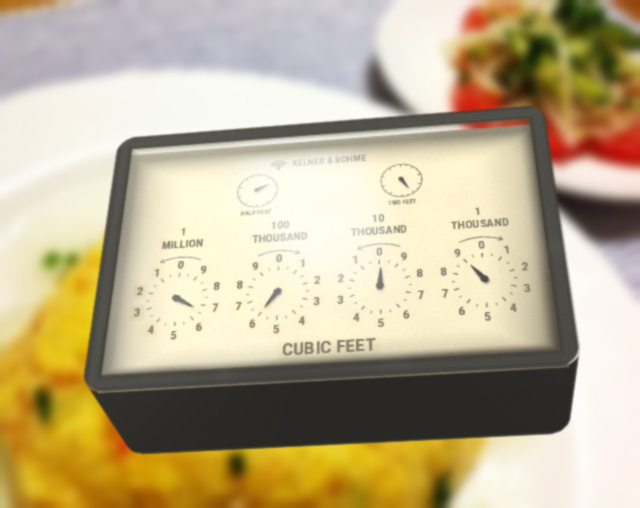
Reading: ft³ 659900
